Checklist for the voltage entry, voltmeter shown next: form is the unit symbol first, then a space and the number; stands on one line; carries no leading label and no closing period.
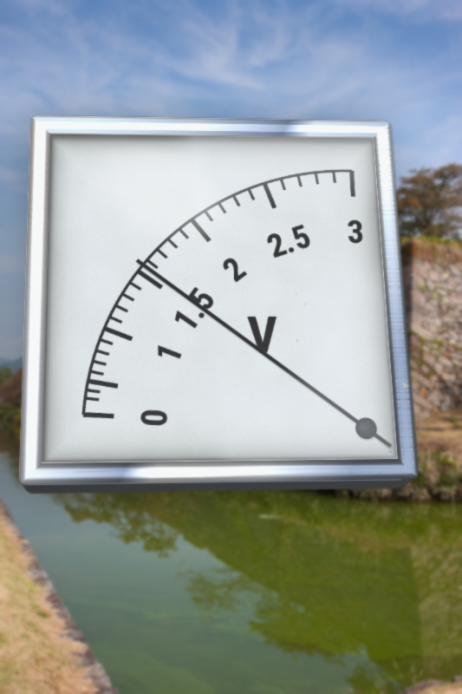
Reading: V 1.55
